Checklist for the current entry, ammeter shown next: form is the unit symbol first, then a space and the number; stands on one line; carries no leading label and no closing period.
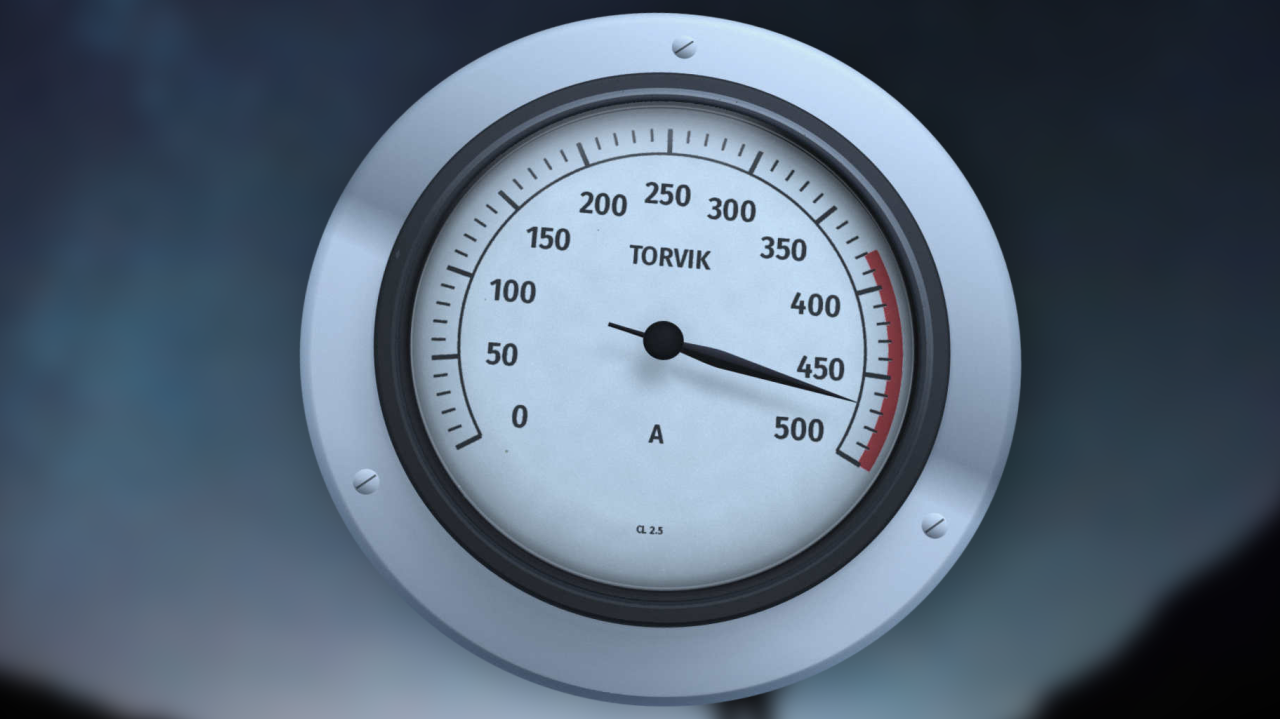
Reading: A 470
